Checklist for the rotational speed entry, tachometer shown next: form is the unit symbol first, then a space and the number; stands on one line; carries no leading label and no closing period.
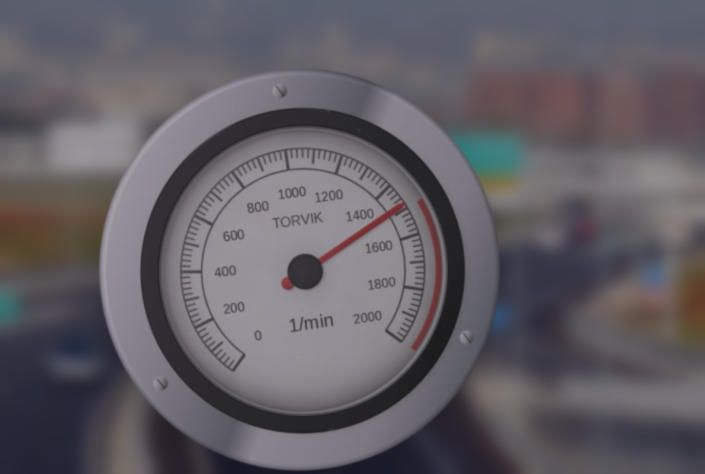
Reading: rpm 1480
